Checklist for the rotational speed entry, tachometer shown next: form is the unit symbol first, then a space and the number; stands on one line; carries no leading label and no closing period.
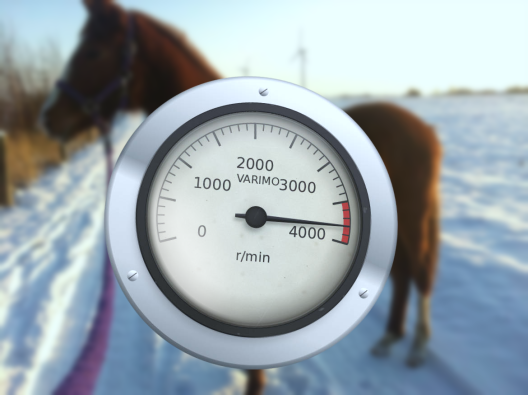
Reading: rpm 3800
